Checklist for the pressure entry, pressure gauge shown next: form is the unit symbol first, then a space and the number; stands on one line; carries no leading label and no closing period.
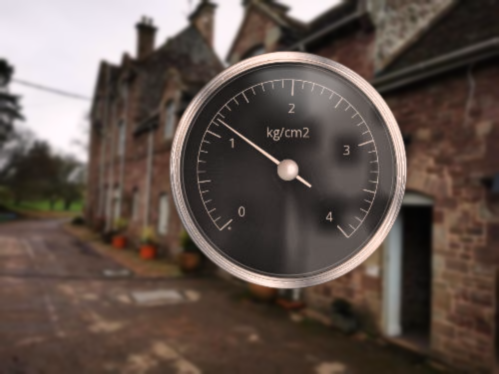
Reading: kg/cm² 1.15
